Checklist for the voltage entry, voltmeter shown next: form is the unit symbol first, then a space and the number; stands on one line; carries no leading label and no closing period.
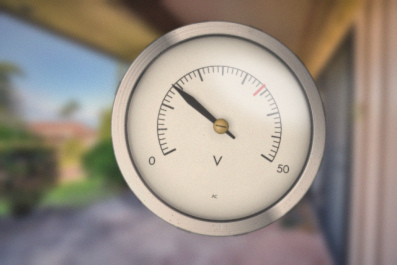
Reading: V 14
